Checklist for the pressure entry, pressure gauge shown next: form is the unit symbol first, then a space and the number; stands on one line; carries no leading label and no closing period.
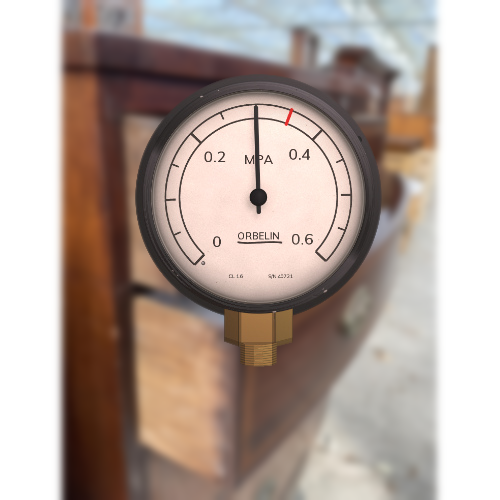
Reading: MPa 0.3
